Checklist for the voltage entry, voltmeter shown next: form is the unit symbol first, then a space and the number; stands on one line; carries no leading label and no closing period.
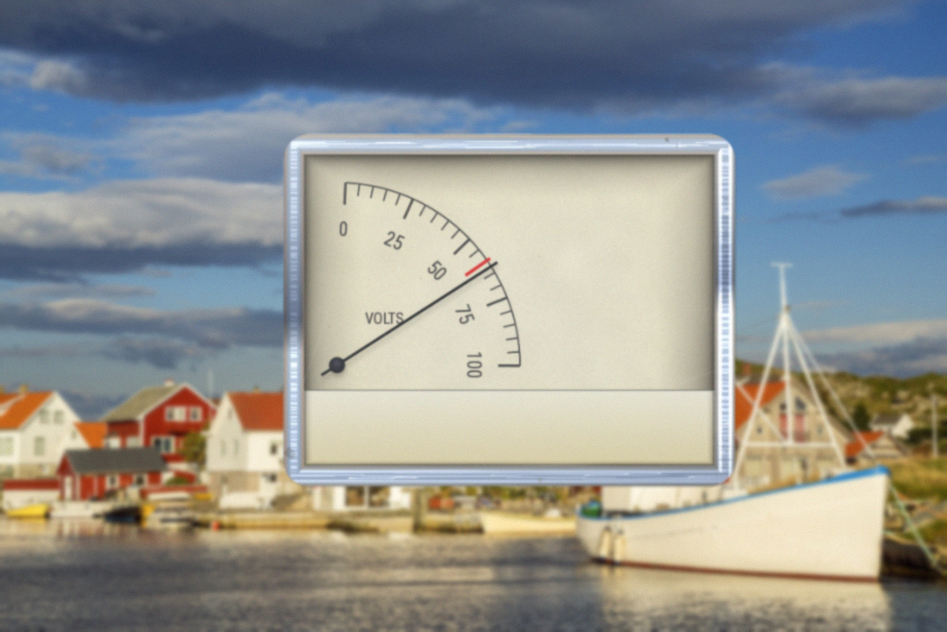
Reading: V 62.5
